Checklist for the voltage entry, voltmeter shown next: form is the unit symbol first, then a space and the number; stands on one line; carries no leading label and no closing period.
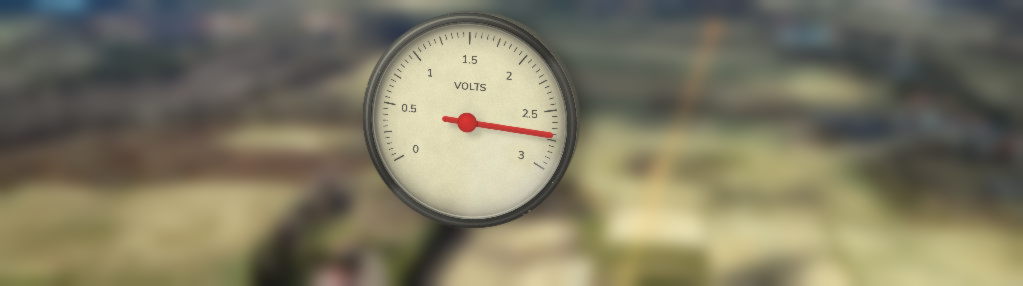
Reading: V 2.7
